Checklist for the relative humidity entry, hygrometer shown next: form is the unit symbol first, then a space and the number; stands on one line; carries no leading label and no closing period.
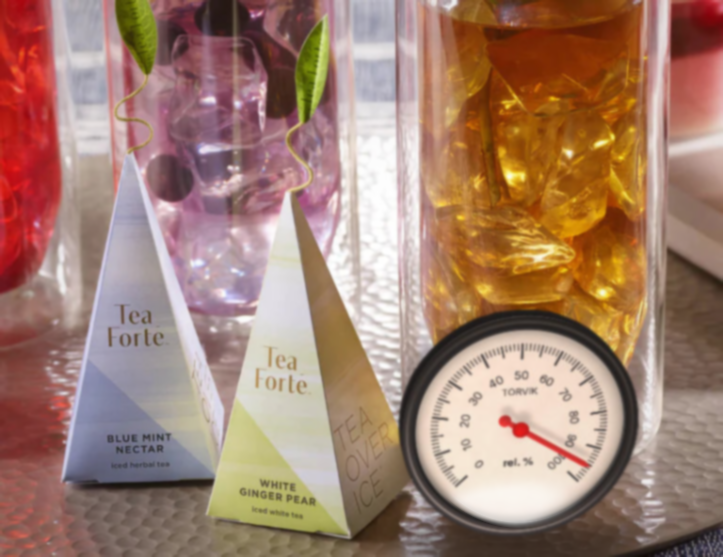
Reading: % 95
